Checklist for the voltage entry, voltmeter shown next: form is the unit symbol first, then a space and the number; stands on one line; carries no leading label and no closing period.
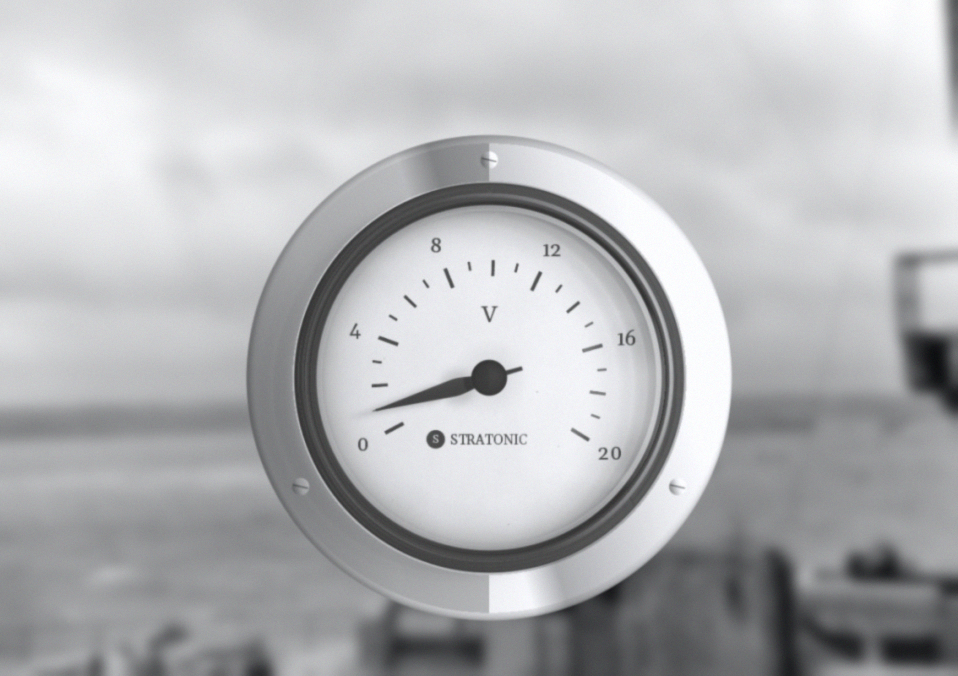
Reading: V 1
